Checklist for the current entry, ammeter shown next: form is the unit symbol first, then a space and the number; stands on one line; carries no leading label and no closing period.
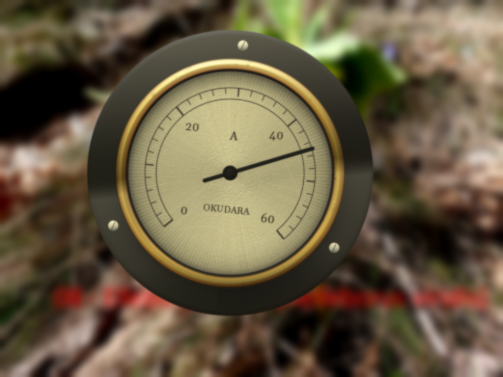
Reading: A 45
